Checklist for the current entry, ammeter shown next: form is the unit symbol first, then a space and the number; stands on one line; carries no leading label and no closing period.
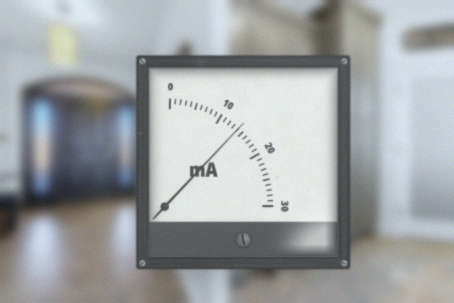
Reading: mA 14
